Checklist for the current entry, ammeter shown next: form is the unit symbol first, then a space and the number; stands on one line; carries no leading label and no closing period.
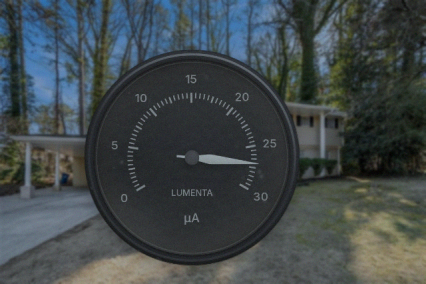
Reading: µA 27
